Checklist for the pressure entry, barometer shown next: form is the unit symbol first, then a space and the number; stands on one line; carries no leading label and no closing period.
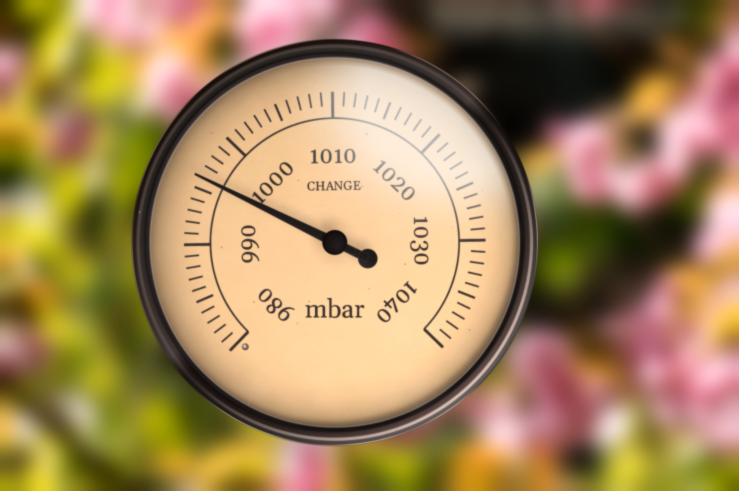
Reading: mbar 996
